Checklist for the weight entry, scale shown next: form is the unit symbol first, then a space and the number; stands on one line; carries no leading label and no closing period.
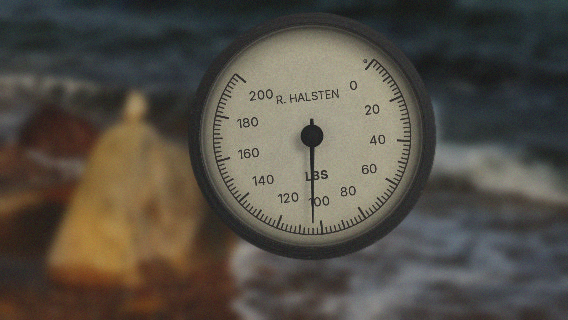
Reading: lb 104
